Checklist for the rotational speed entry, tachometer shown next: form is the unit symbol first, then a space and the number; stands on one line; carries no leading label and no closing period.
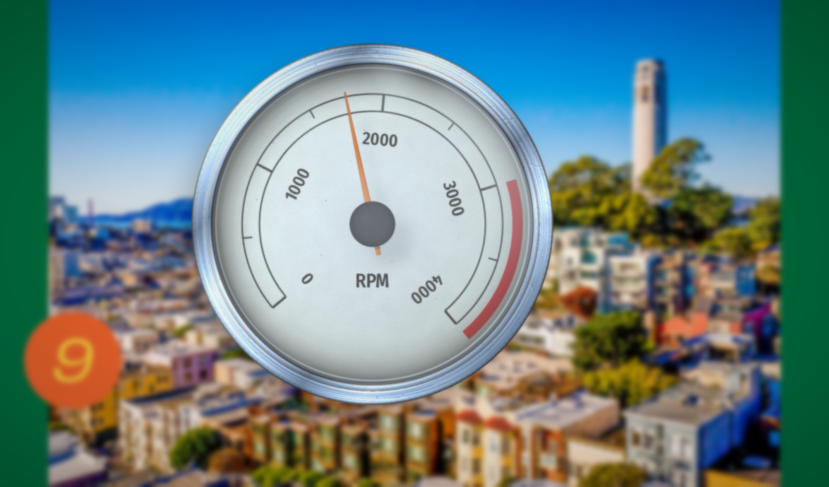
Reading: rpm 1750
